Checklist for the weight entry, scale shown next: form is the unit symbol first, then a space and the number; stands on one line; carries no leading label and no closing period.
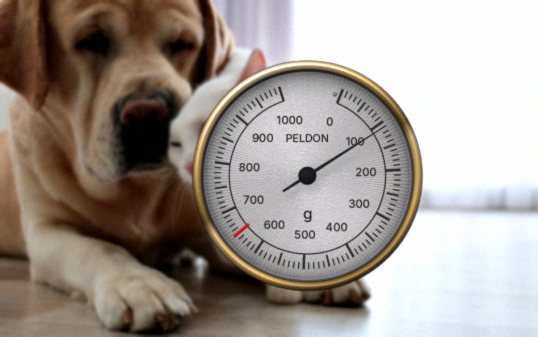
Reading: g 110
